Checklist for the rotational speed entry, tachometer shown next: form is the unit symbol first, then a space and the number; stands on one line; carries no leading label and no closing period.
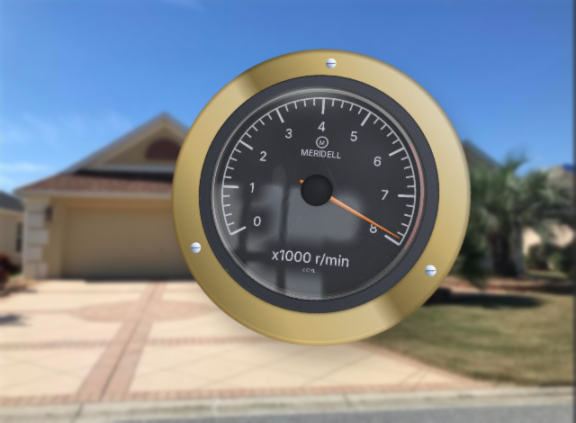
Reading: rpm 7900
